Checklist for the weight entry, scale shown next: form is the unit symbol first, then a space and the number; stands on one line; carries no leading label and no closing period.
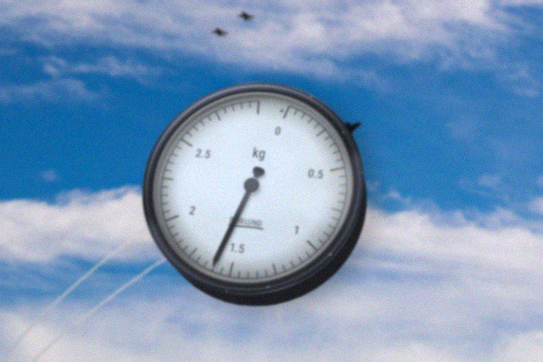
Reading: kg 1.6
